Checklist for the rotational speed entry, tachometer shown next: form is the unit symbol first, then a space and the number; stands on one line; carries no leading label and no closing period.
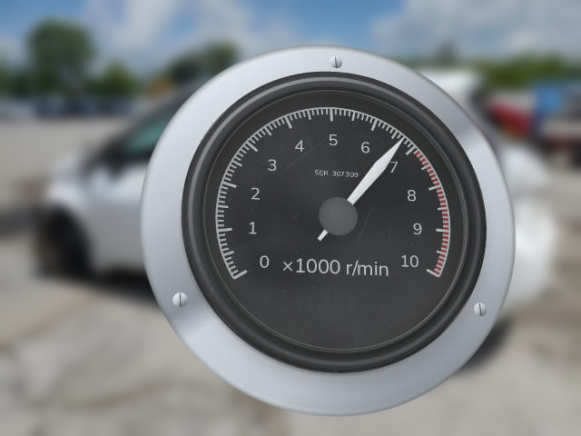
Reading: rpm 6700
